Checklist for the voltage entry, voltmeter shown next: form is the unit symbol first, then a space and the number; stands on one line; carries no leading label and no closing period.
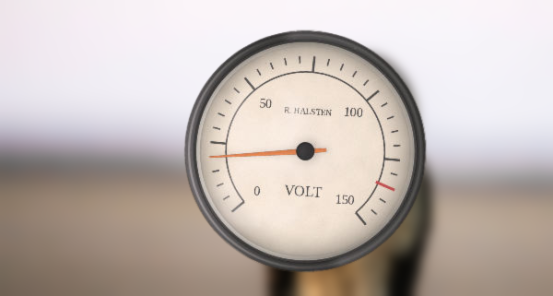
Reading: V 20
